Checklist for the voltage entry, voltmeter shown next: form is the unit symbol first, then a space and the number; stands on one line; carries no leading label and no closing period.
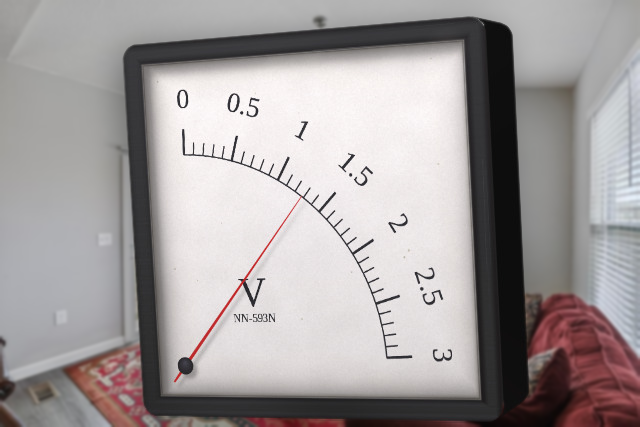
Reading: V 1.3
